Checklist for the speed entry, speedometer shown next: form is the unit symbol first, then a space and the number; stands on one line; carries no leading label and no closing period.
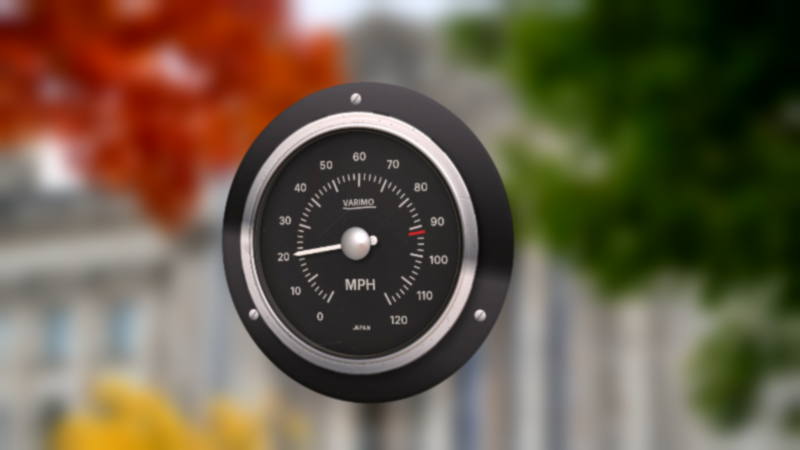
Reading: mph 20
